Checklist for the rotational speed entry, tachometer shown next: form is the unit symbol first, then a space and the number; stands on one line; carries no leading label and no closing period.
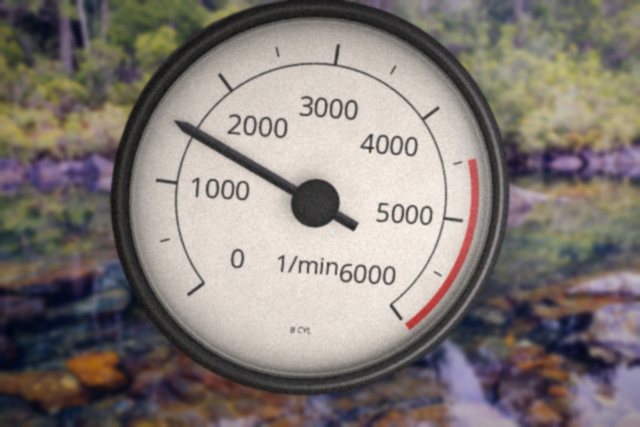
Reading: rpm 1500
